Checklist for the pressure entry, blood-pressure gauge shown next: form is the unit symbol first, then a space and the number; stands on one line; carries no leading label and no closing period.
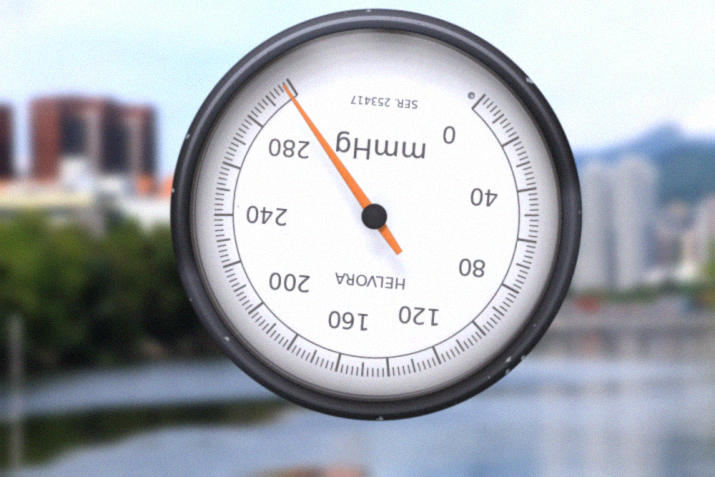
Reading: mmHg 298
